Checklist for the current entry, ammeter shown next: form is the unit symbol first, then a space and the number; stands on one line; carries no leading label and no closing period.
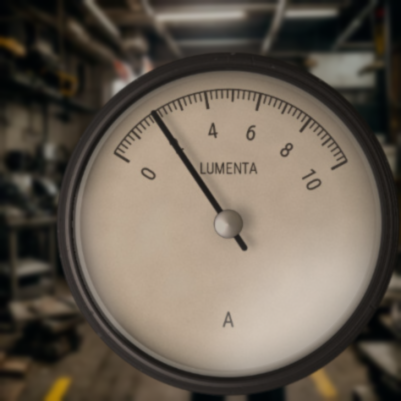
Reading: A 2
